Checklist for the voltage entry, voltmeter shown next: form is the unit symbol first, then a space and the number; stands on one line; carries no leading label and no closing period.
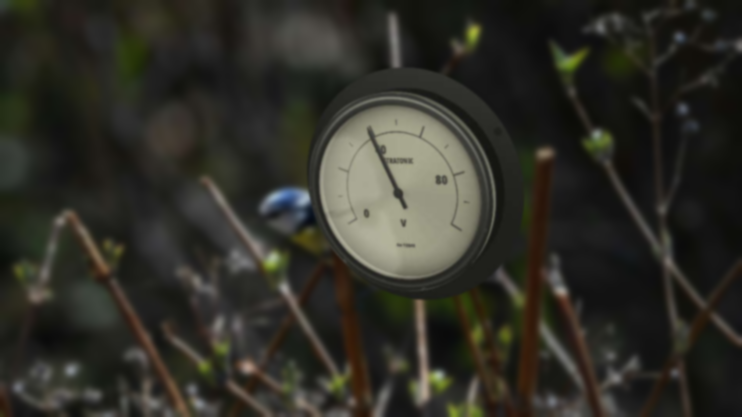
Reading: V 40
